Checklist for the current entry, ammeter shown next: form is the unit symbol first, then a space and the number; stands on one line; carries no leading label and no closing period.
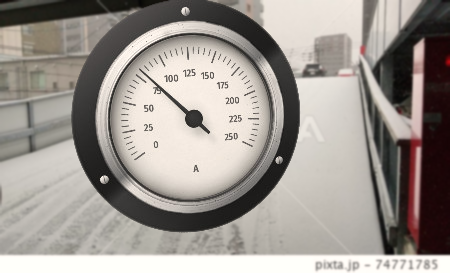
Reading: A 80
